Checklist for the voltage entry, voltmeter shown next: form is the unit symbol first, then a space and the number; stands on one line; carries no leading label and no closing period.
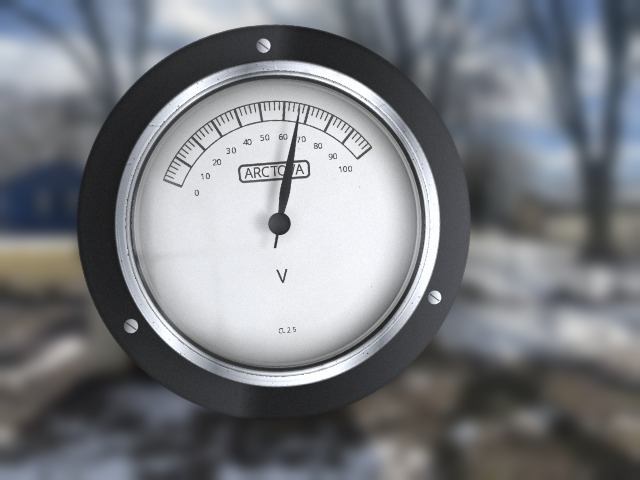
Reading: V 66
